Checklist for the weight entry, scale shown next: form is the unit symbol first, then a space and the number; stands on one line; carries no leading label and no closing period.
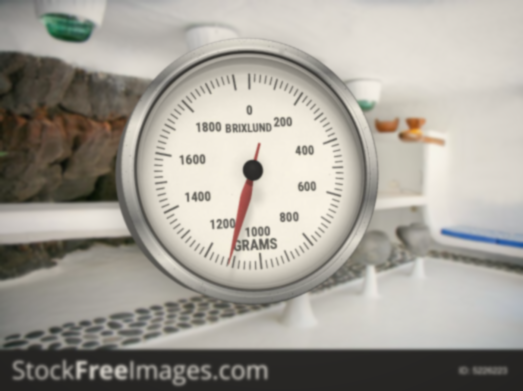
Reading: g 1120
